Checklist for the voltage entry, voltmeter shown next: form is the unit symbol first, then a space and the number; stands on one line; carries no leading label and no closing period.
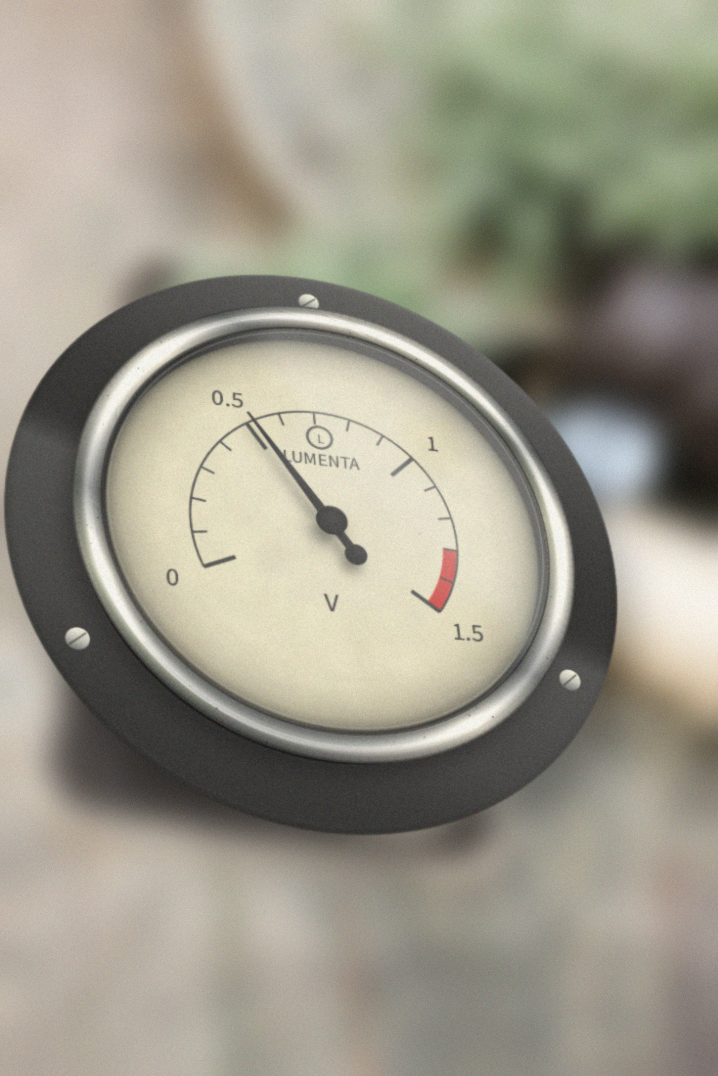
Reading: V 0.5
